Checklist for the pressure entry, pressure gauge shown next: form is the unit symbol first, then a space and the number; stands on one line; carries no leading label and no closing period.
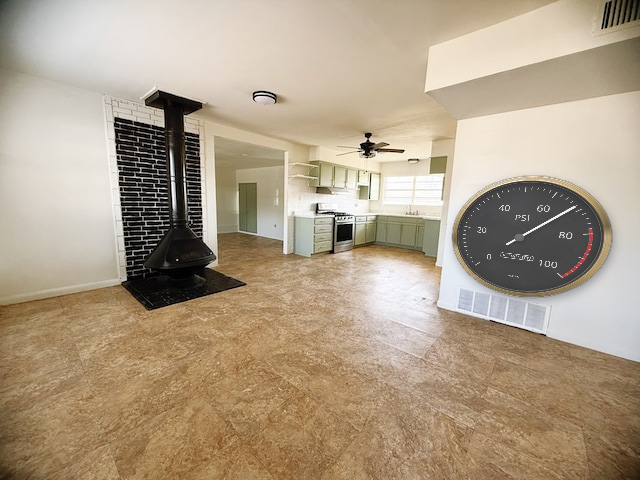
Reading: psi 68
